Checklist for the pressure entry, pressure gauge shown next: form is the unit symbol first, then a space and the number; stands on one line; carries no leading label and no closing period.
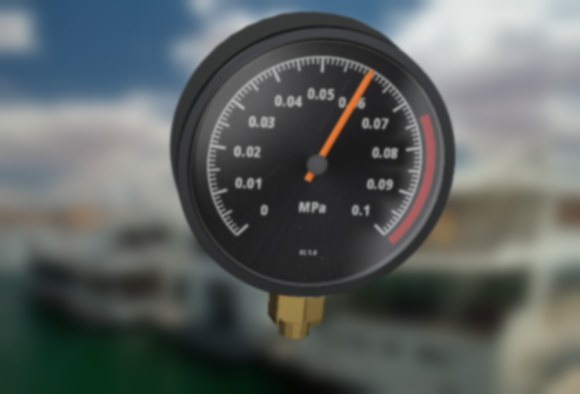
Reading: MPa 0.06
